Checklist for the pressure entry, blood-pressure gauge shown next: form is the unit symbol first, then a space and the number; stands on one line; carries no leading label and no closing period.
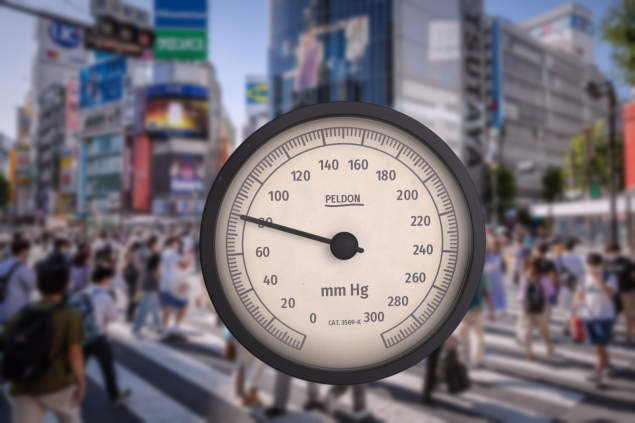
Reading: mmHg 80
